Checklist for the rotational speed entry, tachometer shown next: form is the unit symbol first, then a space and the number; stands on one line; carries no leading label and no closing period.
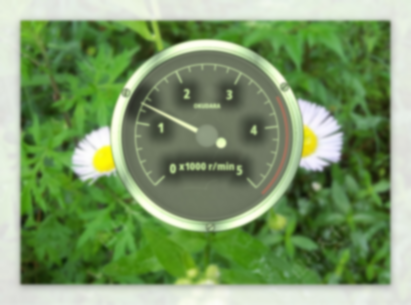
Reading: rpm 1300
